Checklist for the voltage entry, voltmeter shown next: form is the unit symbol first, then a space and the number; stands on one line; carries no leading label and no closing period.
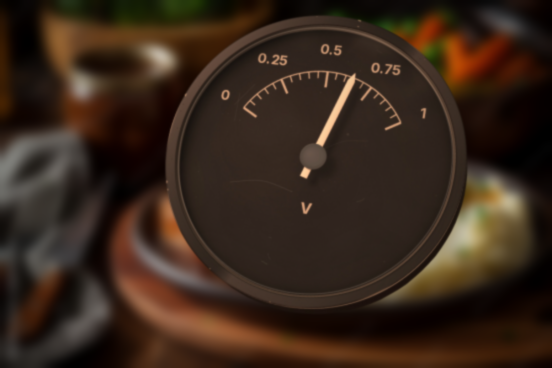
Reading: V 0.65
